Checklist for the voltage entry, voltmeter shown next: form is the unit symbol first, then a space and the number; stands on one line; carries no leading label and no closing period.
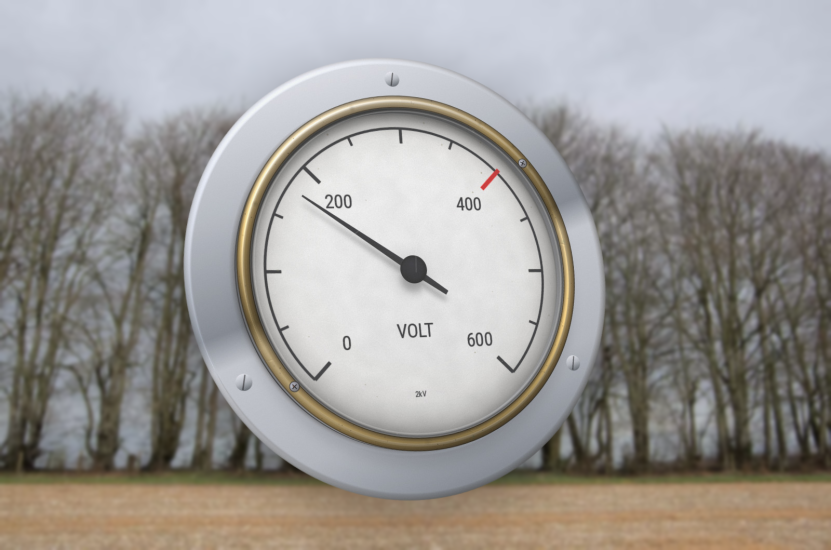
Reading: V 175
